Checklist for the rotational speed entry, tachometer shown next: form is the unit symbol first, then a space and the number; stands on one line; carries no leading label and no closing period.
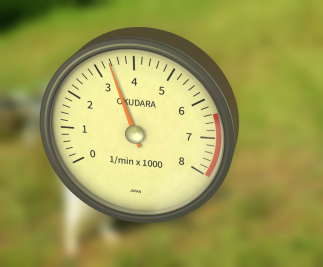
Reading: rpm 3400
